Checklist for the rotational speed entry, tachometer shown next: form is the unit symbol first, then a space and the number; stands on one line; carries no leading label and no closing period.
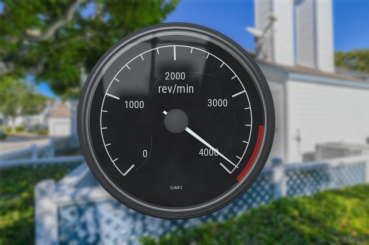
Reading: rpm 3900
